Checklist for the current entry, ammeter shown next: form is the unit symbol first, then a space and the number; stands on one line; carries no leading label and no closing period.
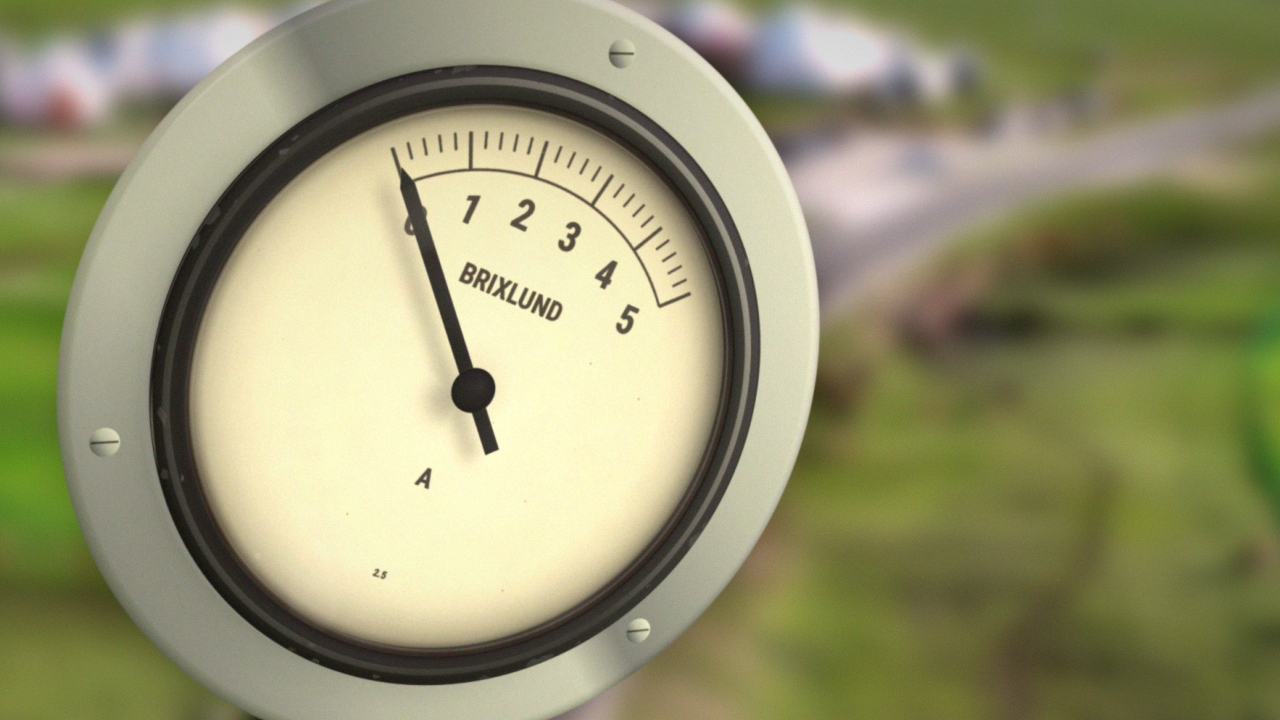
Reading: A 0
